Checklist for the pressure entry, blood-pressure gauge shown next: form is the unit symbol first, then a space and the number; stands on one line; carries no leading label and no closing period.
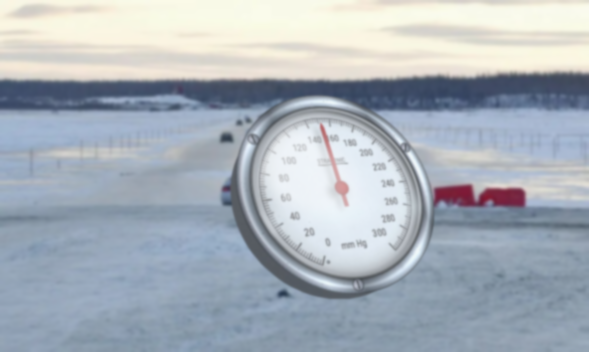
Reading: mmHg 150
